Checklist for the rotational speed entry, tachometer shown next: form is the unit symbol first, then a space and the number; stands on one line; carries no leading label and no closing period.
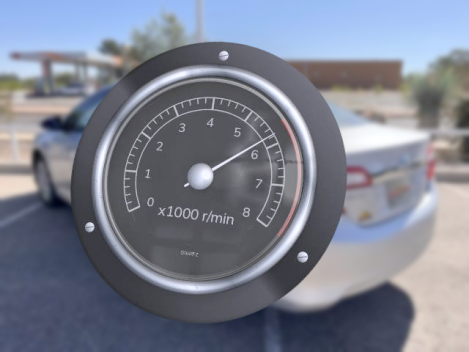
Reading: rpm 5800
